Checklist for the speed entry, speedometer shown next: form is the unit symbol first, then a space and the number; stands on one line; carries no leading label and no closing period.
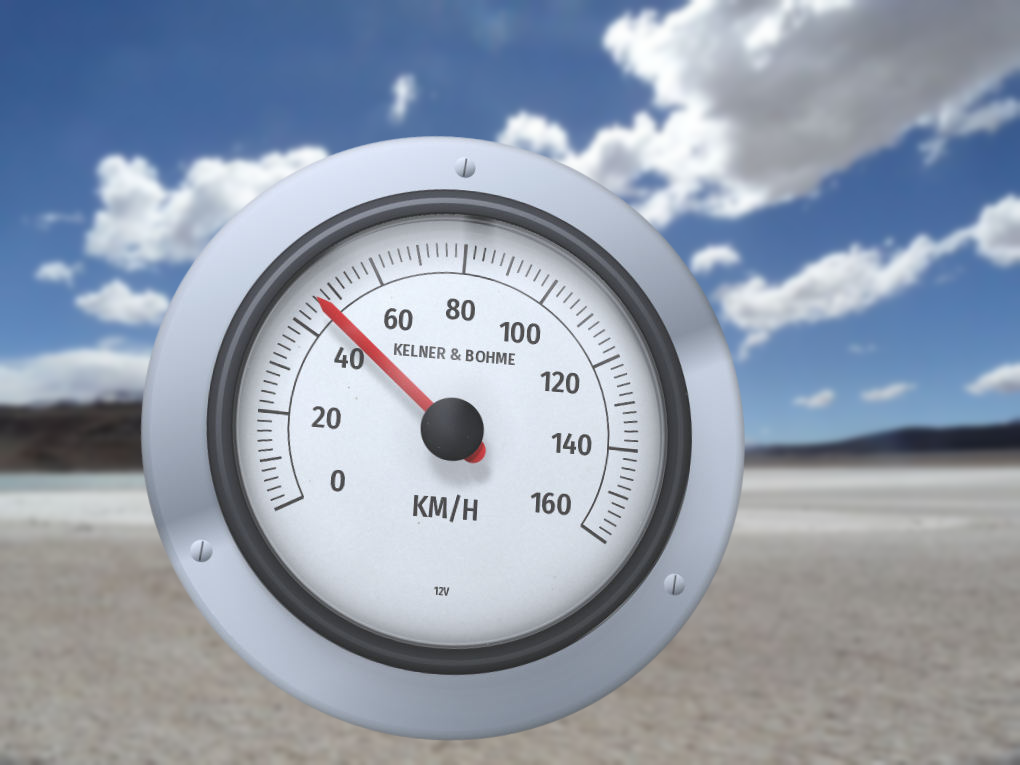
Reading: km/h 46
